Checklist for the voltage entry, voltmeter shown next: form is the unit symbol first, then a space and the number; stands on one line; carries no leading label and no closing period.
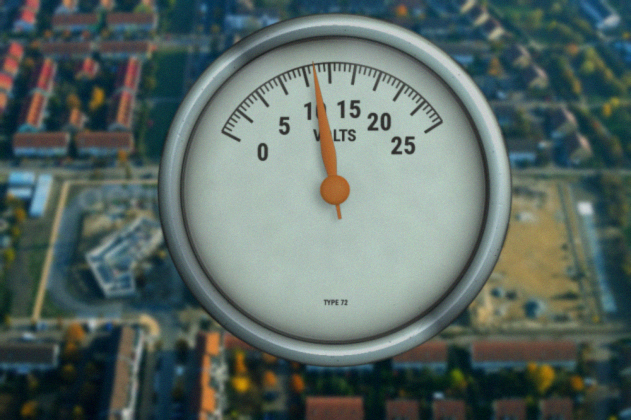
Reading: V 11
